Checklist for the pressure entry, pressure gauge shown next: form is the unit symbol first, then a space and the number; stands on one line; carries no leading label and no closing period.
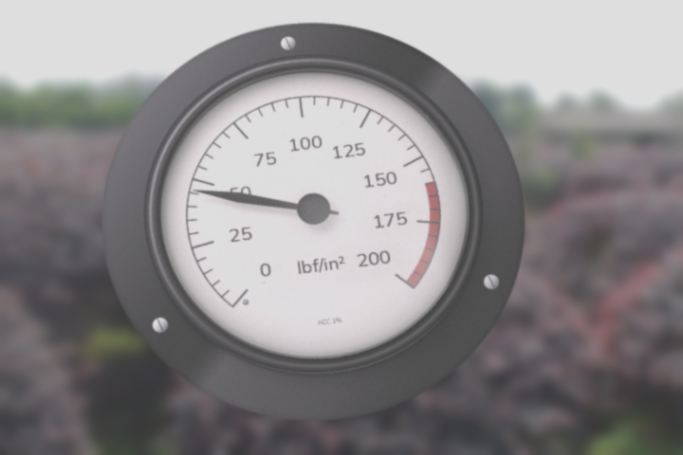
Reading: psi 45
